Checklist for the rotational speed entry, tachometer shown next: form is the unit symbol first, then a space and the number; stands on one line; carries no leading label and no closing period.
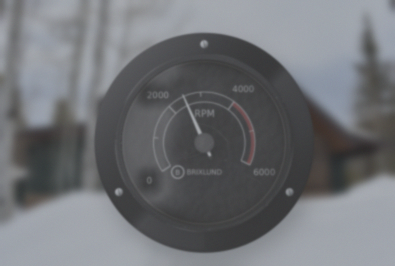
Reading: rpm 2500
